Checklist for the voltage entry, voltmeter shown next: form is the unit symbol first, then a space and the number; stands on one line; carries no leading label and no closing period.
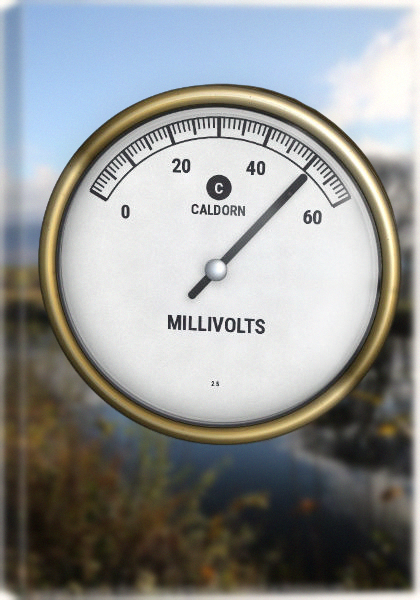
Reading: mV 51
